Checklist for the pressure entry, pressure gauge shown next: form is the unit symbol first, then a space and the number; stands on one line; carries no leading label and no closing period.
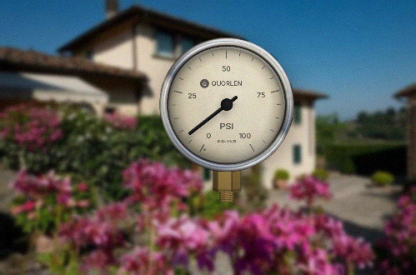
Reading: psi 7.5
